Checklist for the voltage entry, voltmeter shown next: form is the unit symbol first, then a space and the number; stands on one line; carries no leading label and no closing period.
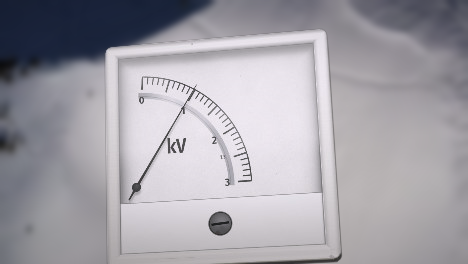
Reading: kV 1
